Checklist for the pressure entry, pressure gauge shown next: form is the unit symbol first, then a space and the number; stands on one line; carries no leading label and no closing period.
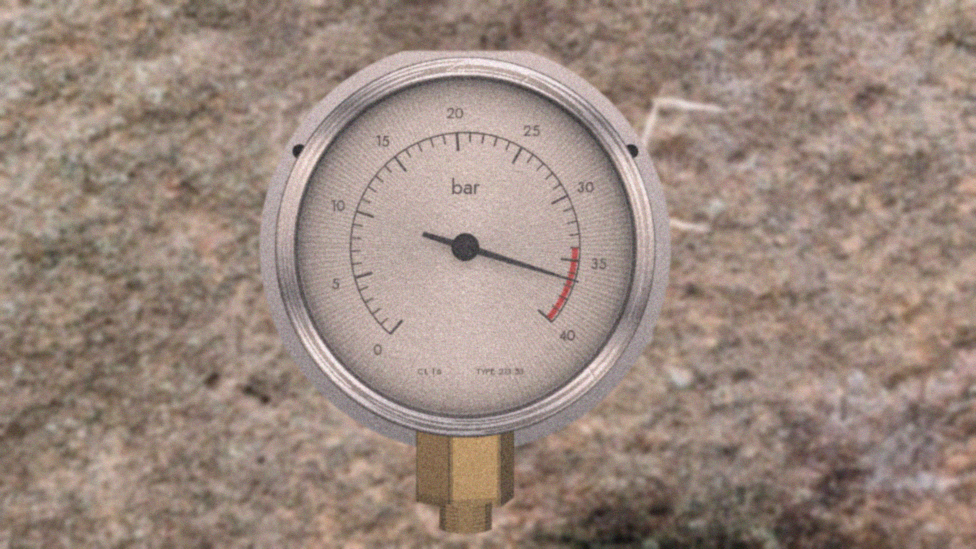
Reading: bar 36.5
